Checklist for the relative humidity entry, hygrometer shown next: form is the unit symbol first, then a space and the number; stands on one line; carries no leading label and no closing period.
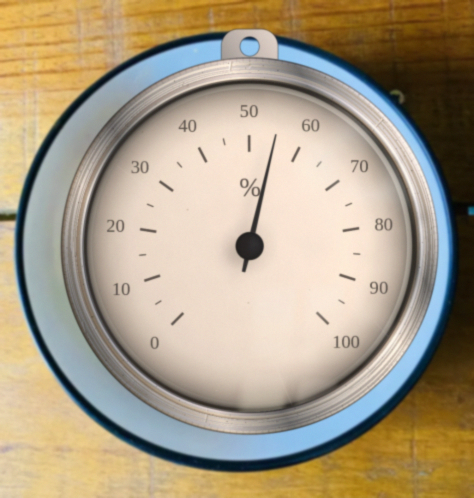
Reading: % 55
